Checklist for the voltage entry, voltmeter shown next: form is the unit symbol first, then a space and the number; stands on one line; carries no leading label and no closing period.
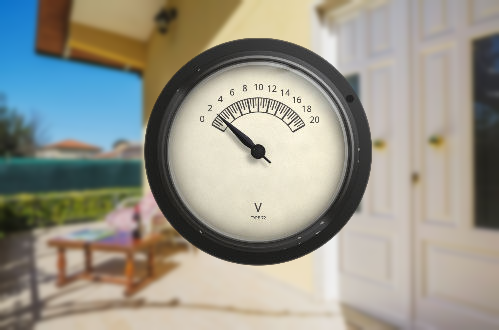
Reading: V 2
